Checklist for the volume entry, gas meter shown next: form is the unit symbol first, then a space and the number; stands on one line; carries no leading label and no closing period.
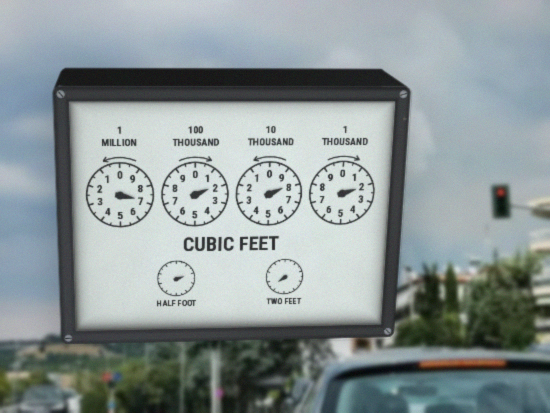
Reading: ft³ 718200
